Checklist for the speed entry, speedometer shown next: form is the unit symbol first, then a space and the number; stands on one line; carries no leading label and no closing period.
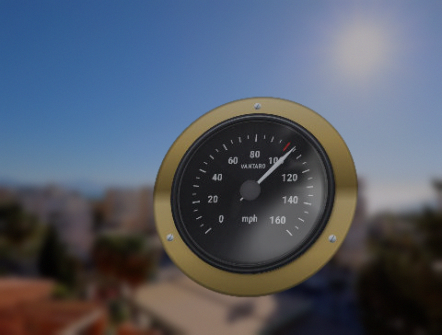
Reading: mph 105
